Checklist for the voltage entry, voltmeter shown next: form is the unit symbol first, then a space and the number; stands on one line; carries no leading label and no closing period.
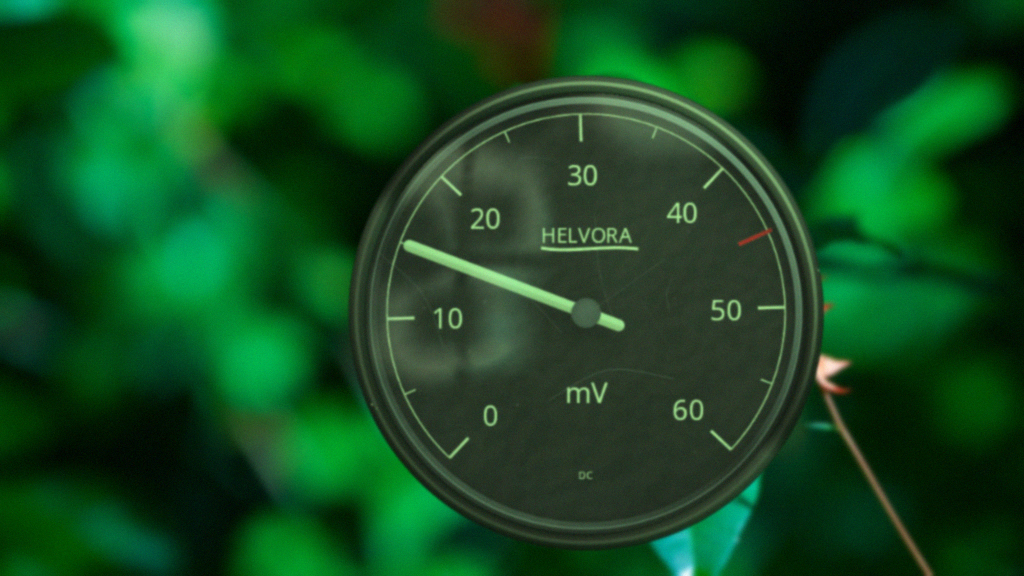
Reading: mV 15
